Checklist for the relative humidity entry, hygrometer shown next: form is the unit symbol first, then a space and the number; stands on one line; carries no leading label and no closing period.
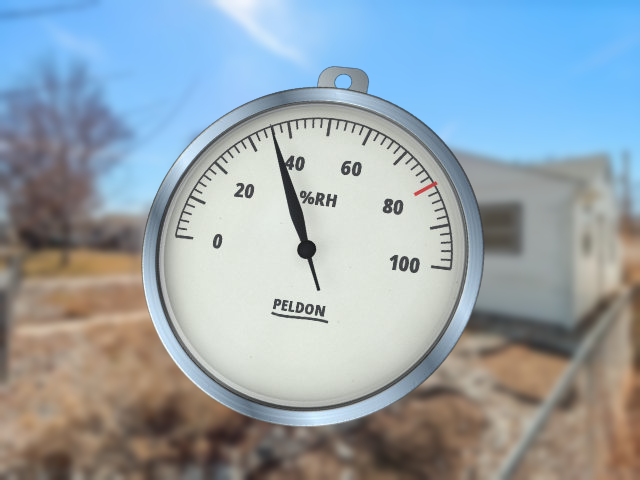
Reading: % 36
